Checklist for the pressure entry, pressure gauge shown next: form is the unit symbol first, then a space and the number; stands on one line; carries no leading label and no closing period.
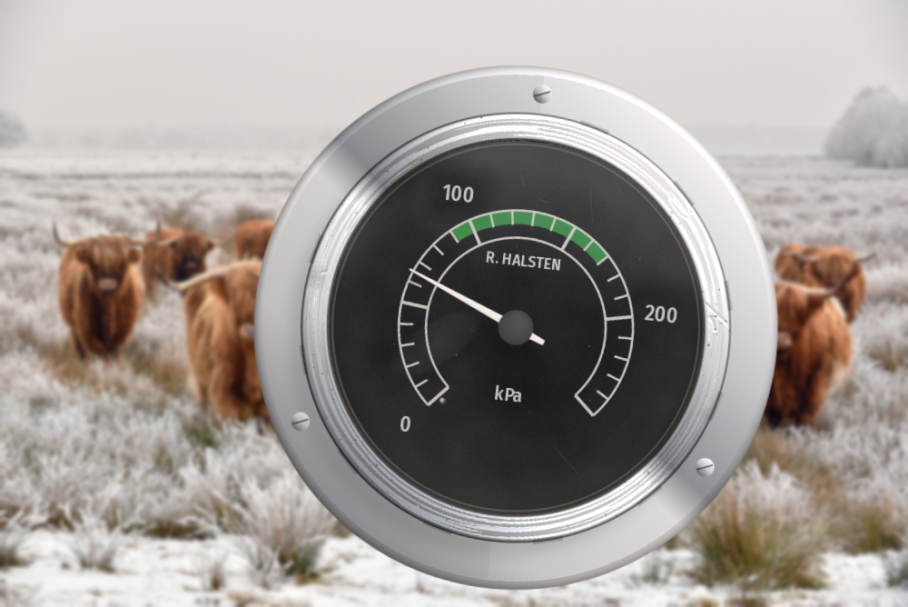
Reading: kPa 65
